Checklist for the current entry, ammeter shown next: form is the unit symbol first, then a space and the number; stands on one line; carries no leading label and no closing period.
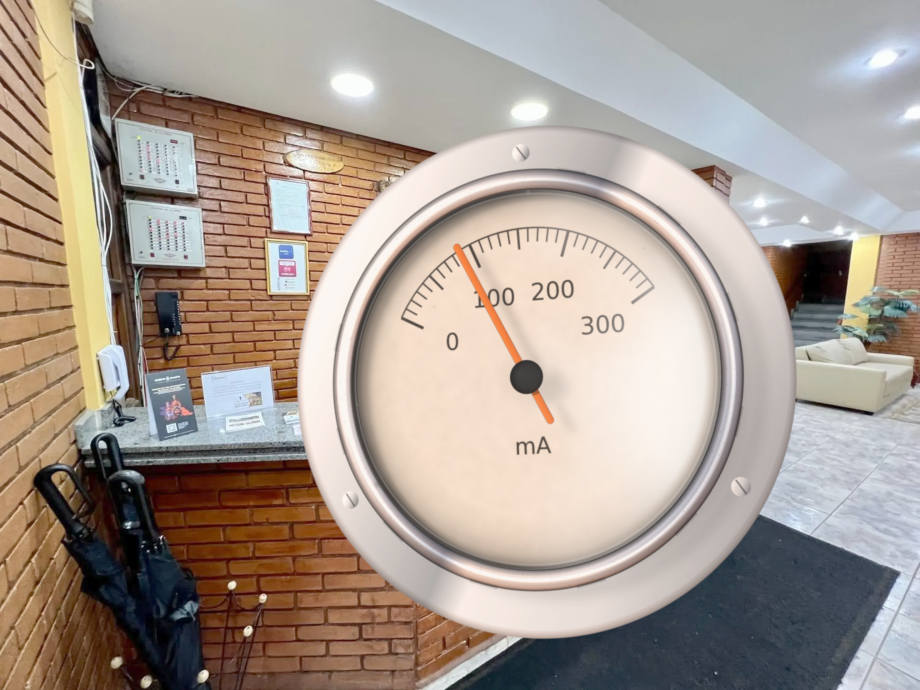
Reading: mA 90
